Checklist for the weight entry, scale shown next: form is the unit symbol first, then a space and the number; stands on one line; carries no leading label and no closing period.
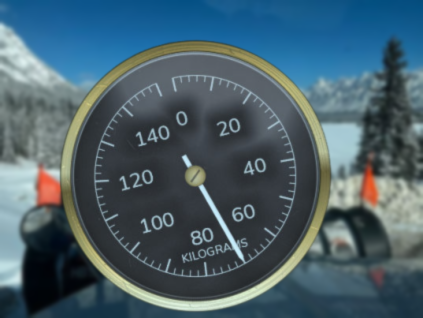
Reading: kg 70
